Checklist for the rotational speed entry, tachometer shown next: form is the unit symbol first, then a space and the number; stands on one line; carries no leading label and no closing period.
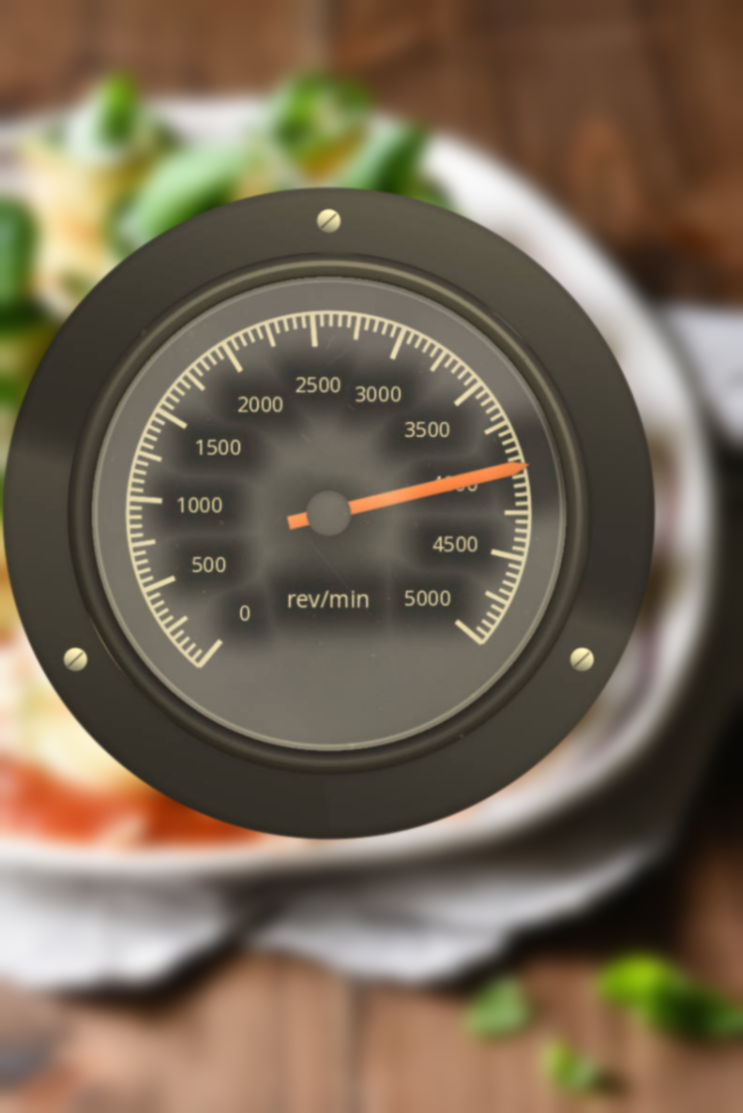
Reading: rpm 4000
